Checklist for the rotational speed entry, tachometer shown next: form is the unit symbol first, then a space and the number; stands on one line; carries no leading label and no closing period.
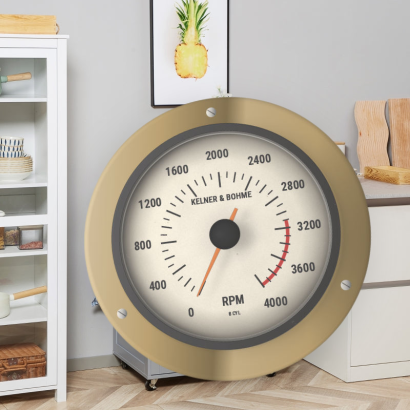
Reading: rpm 0
